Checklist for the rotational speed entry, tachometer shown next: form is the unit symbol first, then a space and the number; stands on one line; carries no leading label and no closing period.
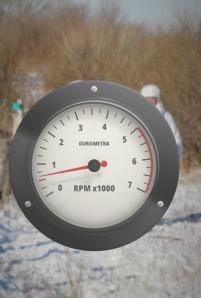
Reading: rpm 625
